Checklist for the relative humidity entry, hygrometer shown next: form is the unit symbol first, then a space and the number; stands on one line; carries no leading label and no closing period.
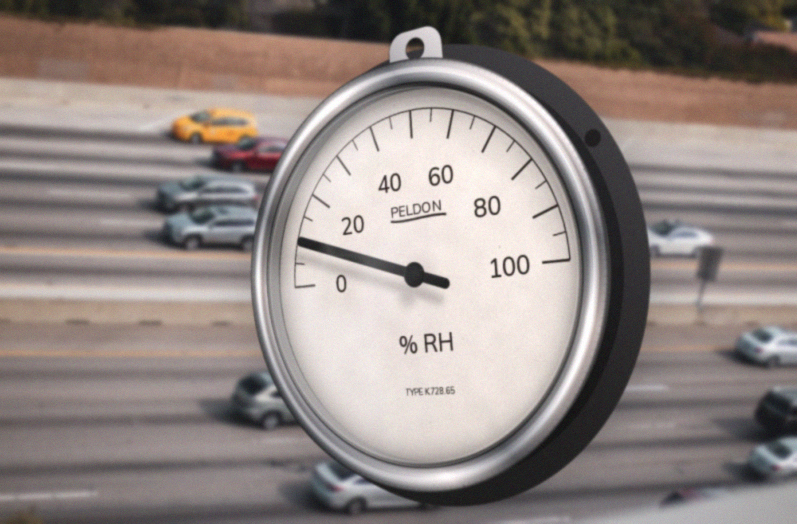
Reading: % 10
